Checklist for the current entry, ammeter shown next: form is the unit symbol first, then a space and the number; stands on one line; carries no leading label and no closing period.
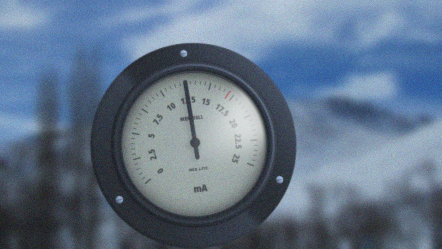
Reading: mA 12.5
